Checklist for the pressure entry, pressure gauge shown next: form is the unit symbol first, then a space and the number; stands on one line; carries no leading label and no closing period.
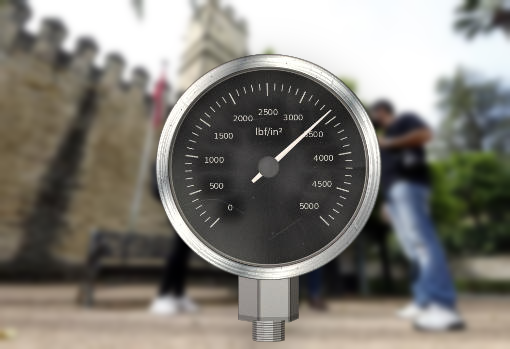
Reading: psi 3400
